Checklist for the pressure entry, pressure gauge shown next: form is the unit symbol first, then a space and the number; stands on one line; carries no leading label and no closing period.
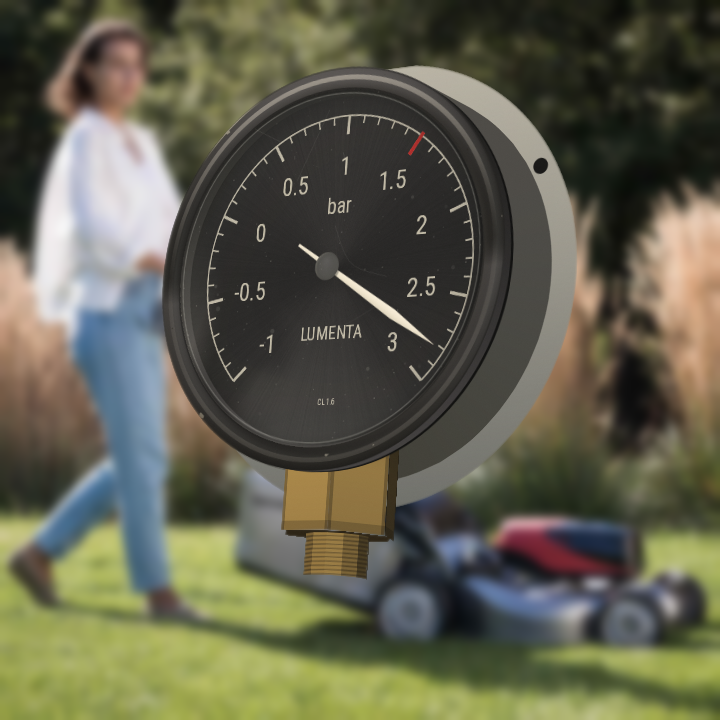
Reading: bar 2.8
